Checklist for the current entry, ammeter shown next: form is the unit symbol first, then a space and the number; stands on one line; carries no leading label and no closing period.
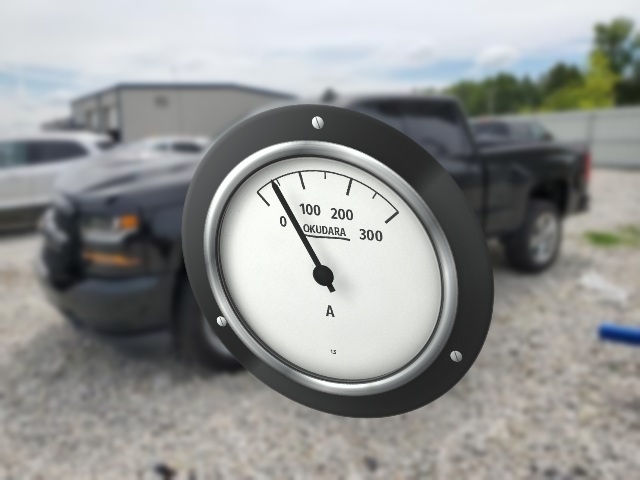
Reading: A 50
